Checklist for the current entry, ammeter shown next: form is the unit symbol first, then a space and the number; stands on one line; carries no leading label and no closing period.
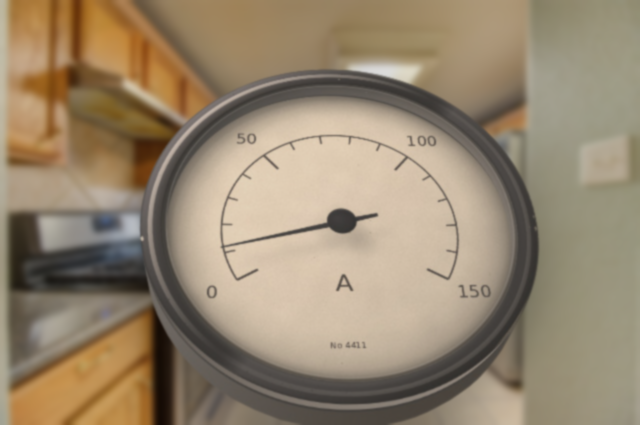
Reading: A 10
